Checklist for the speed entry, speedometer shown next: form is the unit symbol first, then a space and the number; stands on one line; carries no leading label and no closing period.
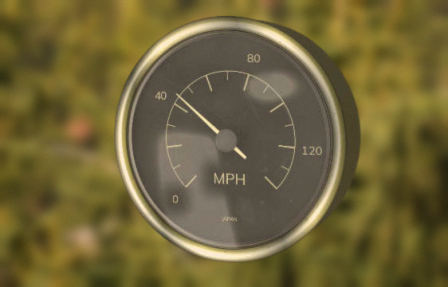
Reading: mph 45
